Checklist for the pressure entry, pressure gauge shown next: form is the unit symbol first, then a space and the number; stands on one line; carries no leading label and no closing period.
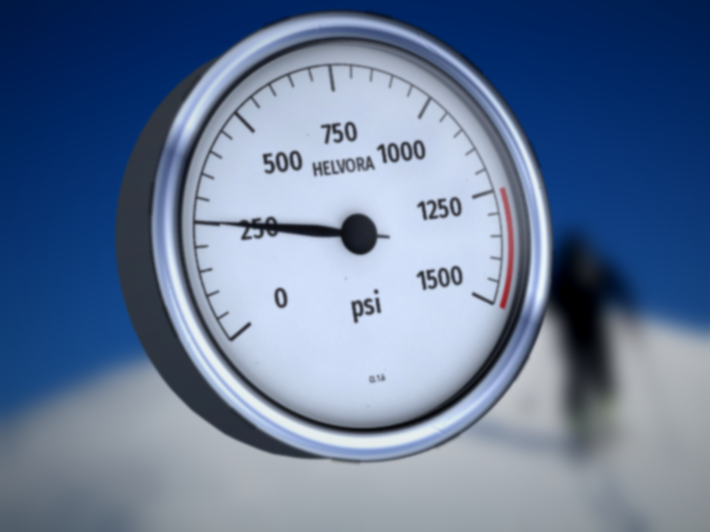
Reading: psi 250
